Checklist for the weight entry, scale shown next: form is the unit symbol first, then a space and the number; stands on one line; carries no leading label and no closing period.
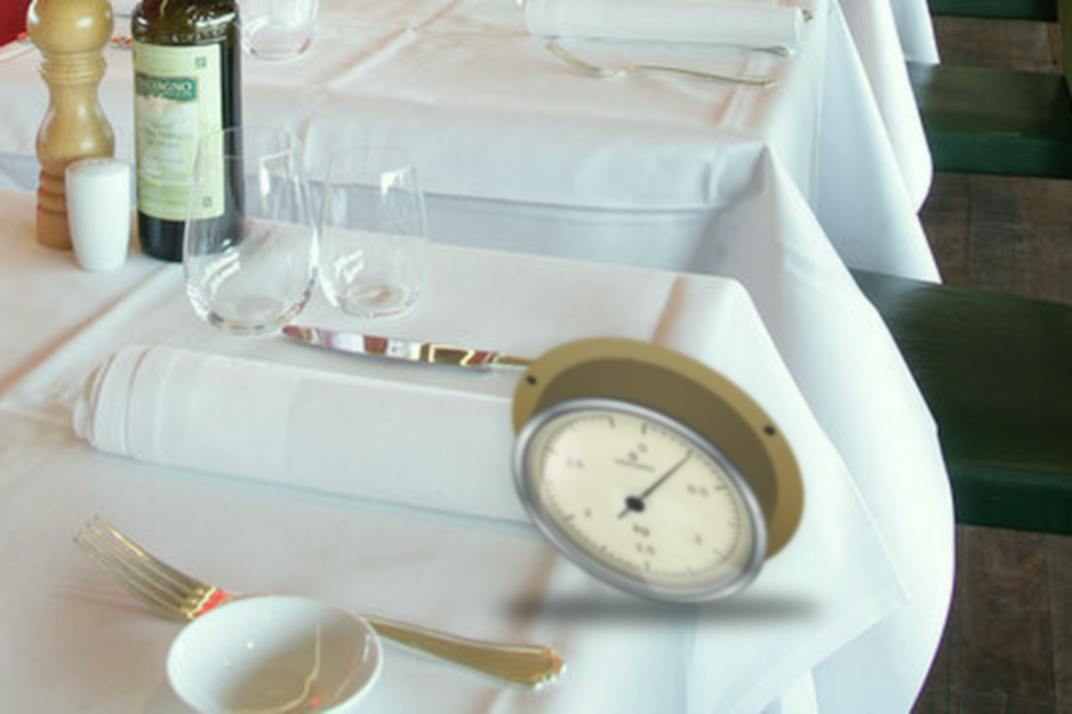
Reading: kg 0.25
